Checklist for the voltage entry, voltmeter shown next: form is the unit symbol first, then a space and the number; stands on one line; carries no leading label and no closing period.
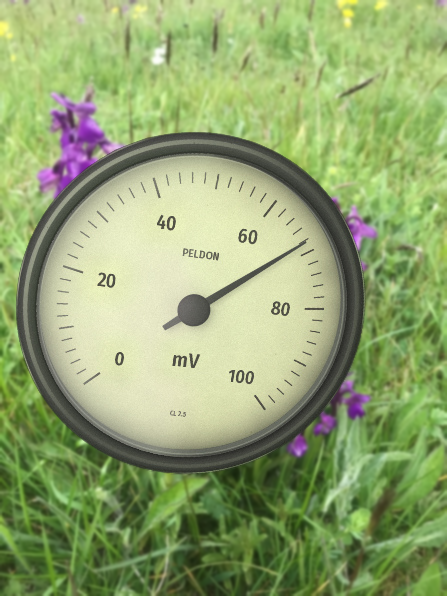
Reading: mV 68
